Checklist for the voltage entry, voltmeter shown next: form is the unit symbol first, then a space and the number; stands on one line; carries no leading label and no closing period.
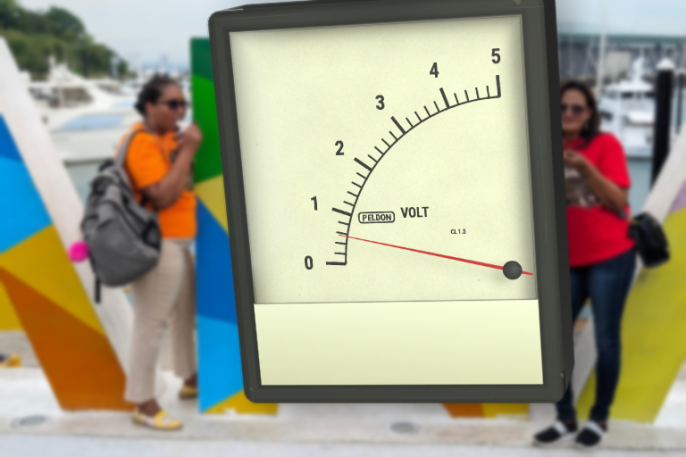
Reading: V 0.6
